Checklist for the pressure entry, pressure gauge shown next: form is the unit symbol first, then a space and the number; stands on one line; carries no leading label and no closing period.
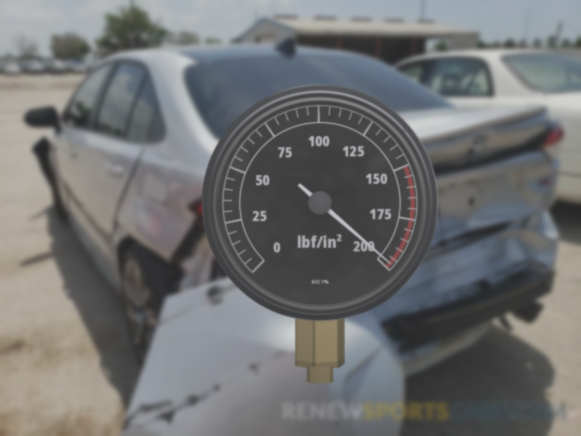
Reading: psi 197.5
